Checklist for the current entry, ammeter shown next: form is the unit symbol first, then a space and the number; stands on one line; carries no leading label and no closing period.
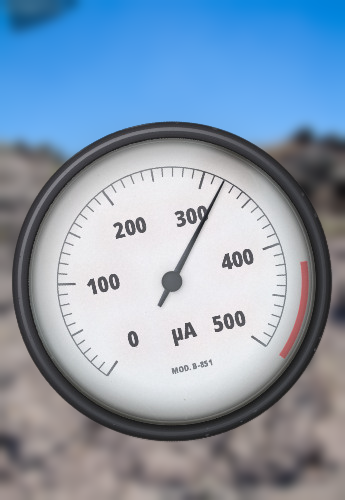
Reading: µA 320
